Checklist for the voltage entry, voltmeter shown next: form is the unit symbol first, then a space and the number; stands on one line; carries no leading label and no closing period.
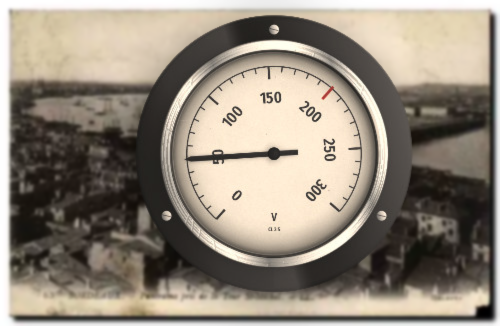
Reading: V 50
